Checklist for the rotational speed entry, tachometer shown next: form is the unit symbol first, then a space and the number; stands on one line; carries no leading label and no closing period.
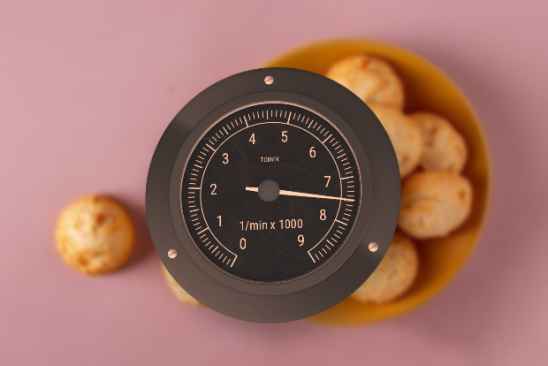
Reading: rpm 7500
